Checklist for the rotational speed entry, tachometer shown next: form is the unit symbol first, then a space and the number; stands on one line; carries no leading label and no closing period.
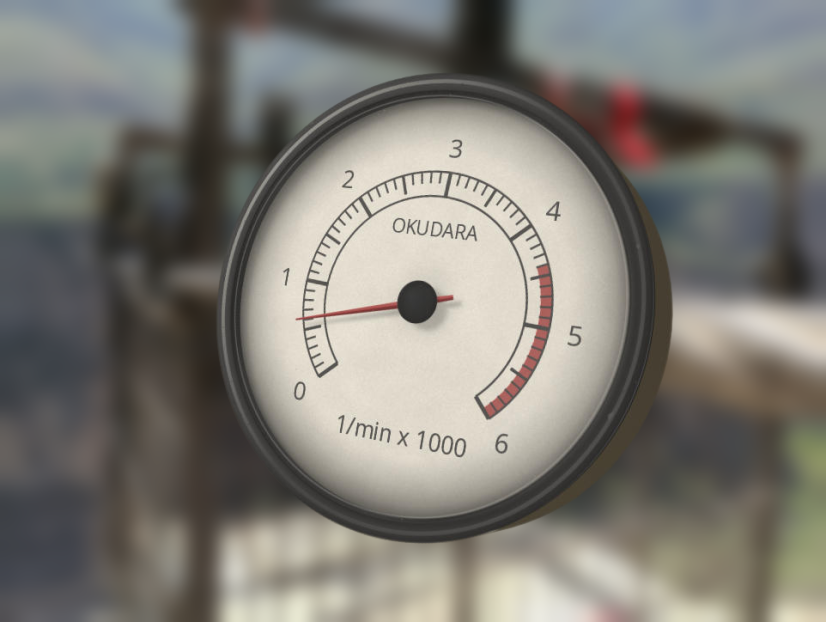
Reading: rpm 600
